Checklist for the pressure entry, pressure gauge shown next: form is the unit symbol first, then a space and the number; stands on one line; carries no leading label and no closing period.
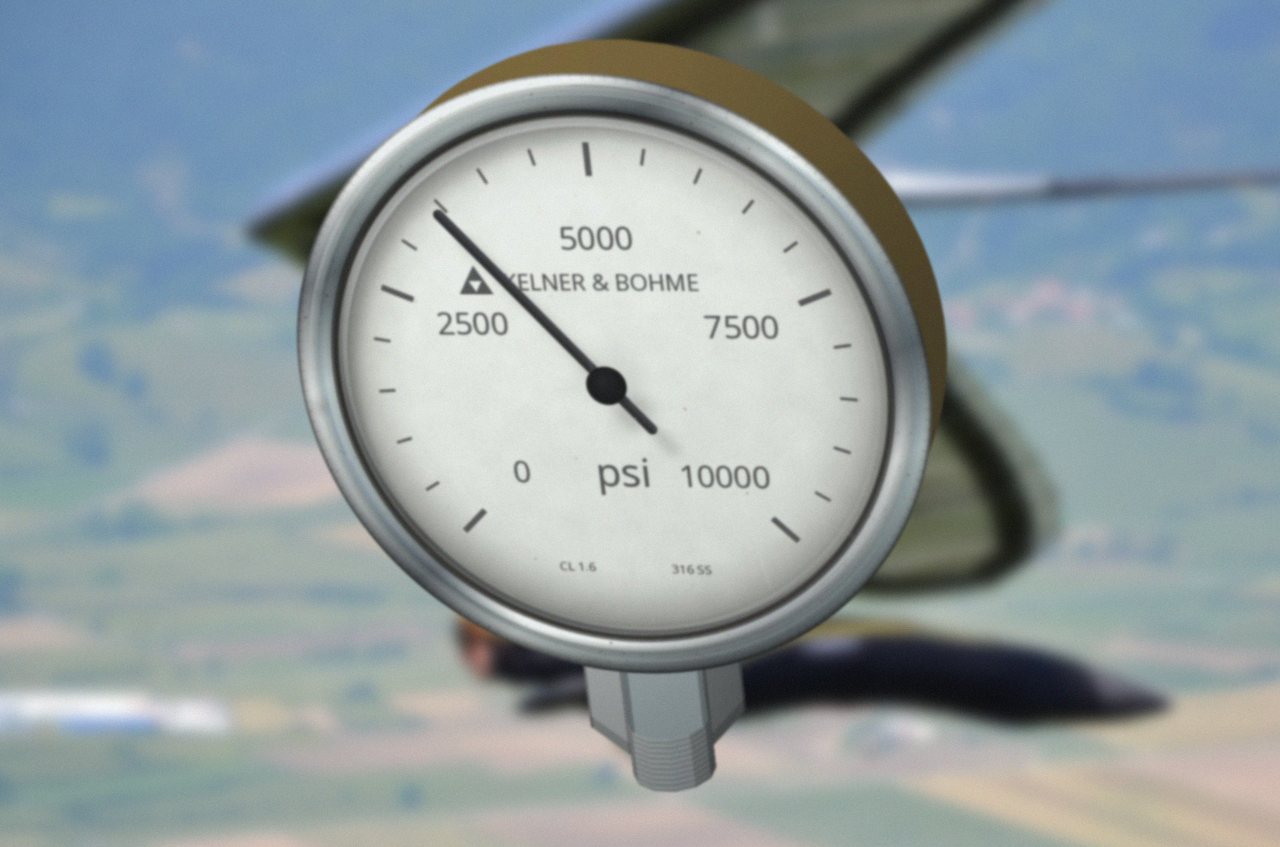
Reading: psi 3500
